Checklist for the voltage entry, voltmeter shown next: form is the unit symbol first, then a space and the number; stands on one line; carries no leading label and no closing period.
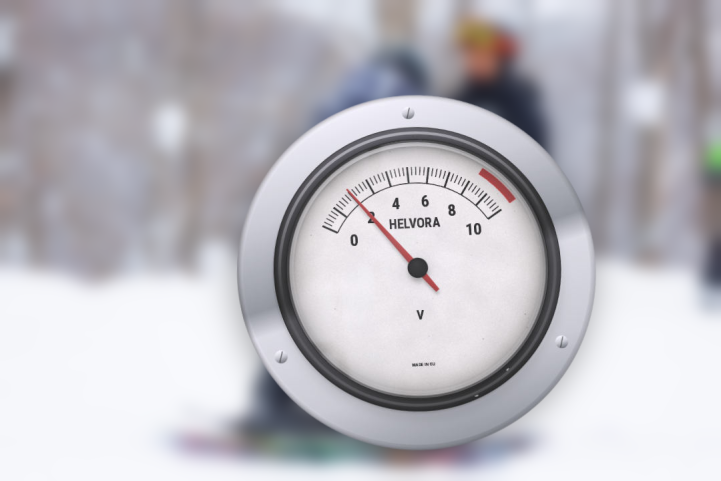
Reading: V 2
